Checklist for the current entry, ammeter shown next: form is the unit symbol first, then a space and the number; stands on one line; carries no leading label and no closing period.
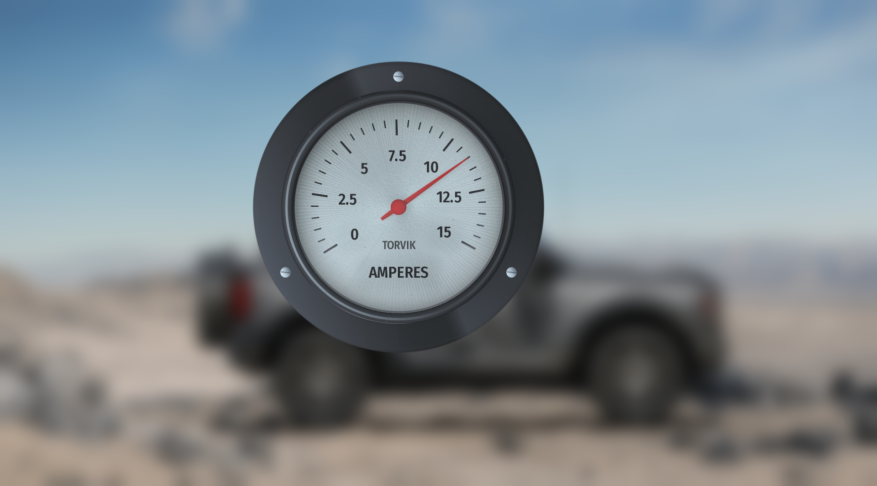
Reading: A 11
